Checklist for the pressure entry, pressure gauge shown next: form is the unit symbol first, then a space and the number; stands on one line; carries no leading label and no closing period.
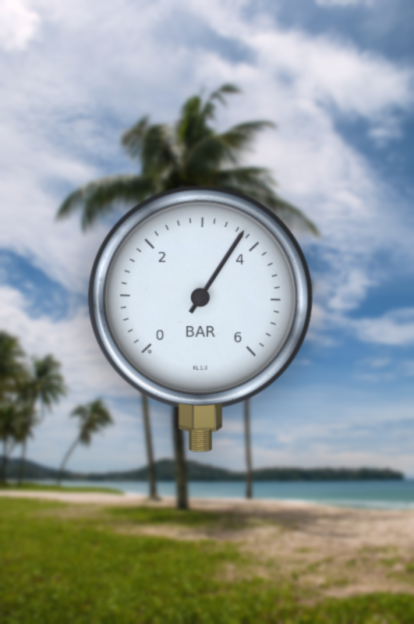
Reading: bar 3.7
